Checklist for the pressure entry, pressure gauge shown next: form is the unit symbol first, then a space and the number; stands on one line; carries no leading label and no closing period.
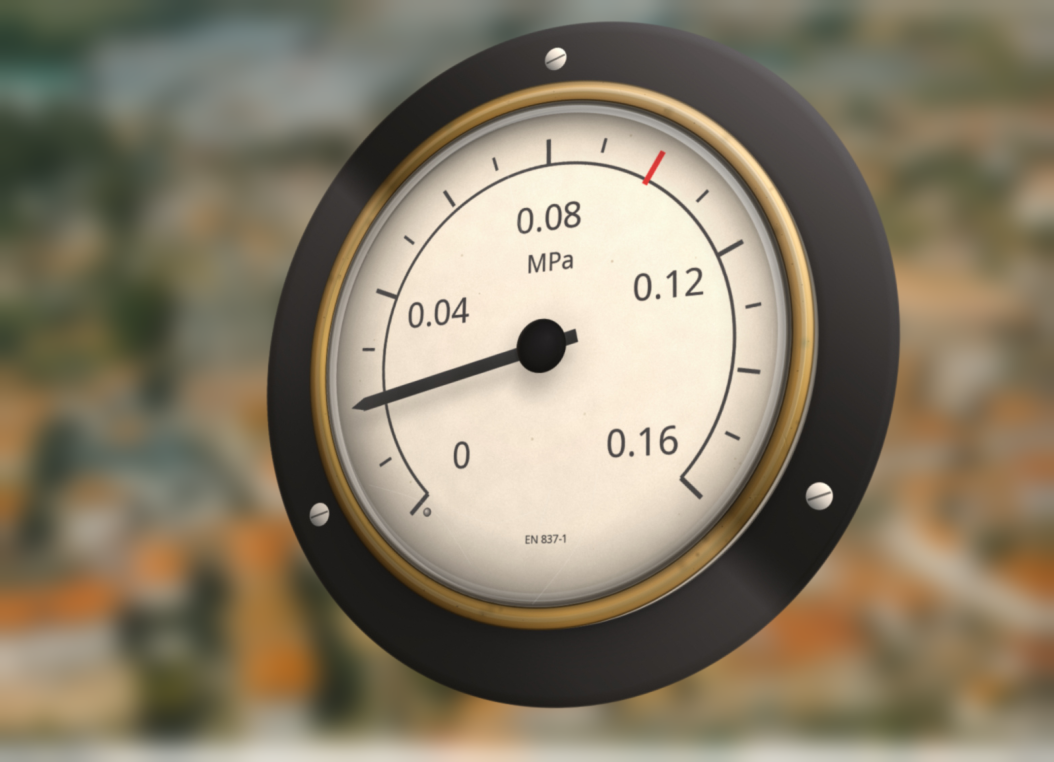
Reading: MPa 0.02
